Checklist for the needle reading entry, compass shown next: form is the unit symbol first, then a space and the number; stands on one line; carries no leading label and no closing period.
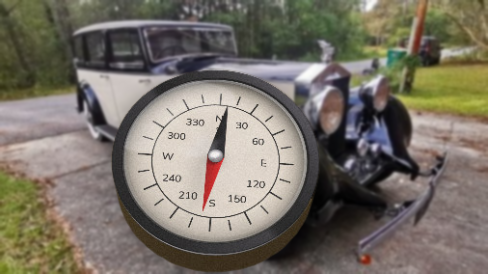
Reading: ° 187.5
